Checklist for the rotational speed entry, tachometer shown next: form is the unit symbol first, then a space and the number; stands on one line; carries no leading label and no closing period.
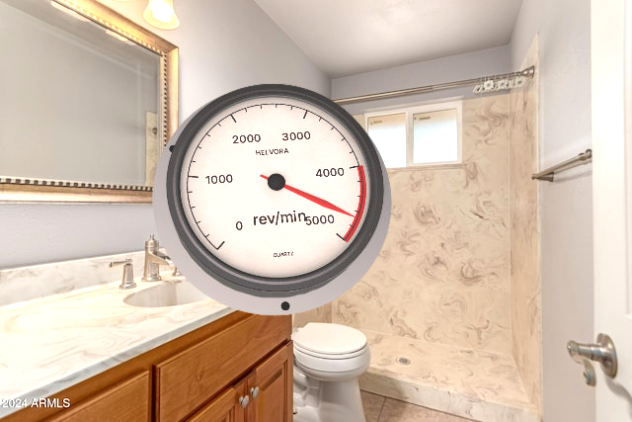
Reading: rpm 4700
